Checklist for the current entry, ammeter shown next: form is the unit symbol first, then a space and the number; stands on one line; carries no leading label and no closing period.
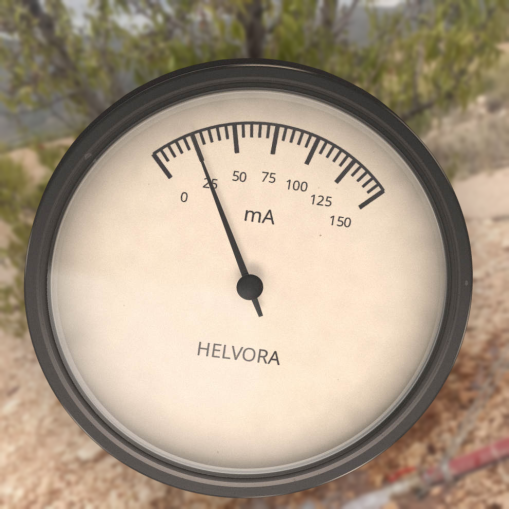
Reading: mA 25
